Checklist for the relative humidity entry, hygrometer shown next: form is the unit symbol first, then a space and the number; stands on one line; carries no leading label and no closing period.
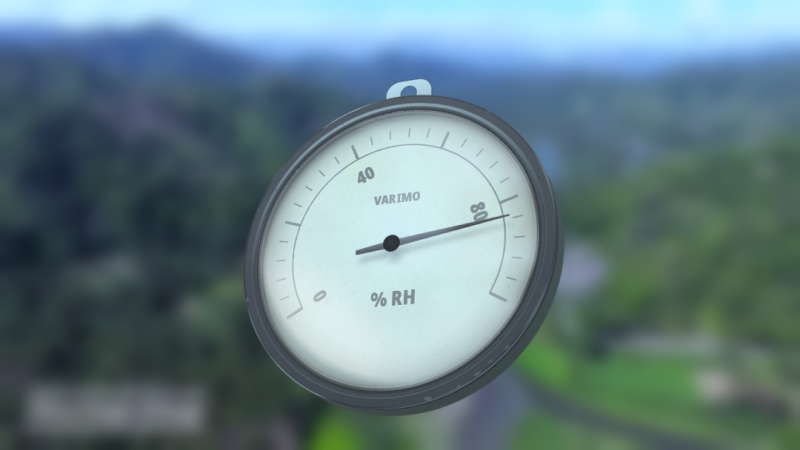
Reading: % 84
